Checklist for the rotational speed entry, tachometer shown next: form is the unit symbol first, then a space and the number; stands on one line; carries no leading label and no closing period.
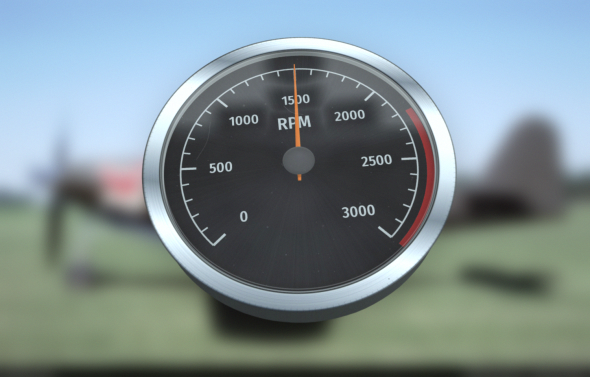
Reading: rpm 1500
